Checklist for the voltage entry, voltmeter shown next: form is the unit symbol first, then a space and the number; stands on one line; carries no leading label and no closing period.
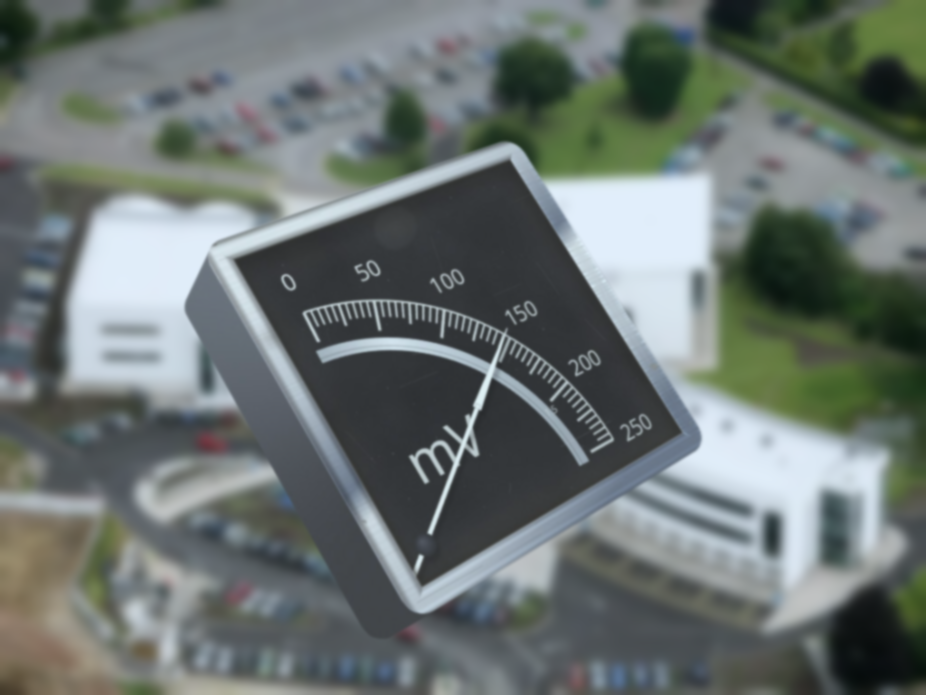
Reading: mV 145
